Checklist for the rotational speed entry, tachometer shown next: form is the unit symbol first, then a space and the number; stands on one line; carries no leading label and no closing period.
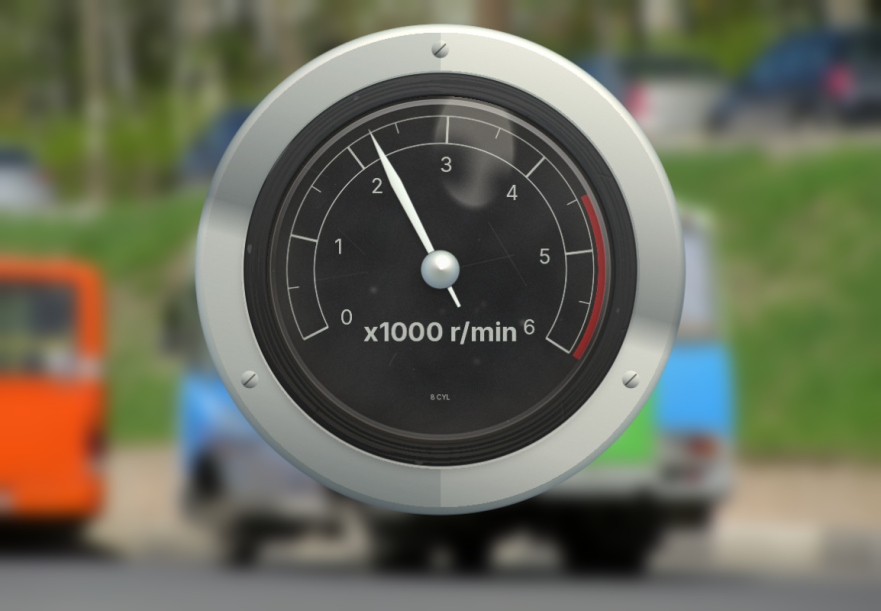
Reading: rpm 2250
